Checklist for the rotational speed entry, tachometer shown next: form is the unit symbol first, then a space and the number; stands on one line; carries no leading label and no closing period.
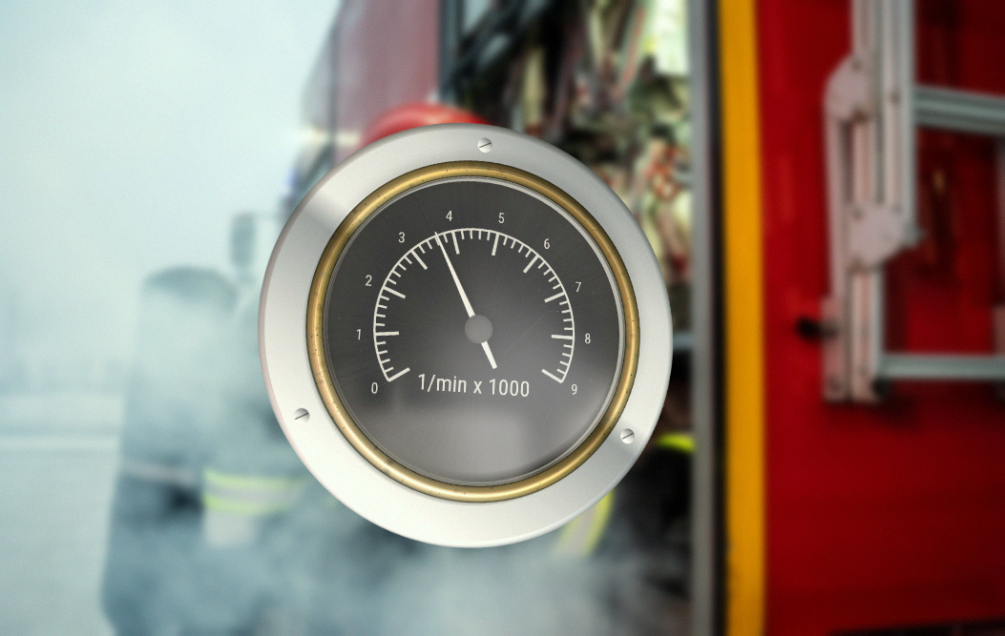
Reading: rpm 3600
